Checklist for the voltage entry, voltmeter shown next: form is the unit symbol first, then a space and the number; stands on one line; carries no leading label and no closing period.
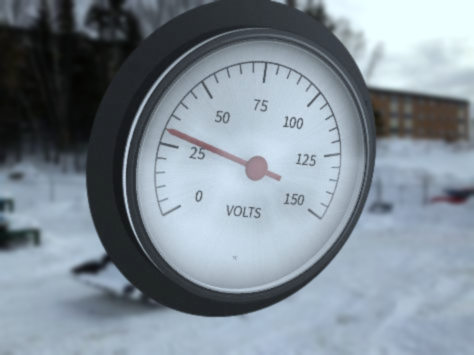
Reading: V 30
